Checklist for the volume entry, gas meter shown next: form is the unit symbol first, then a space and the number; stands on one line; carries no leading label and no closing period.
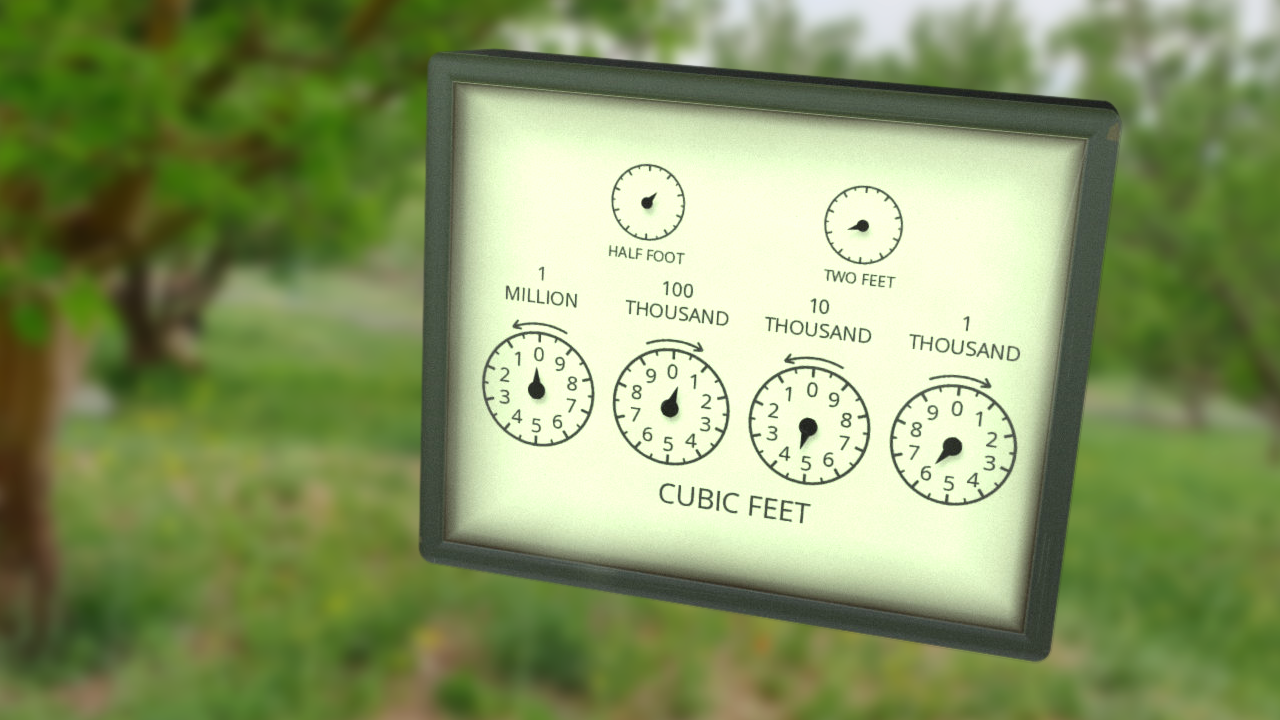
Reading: ft³ 4600
